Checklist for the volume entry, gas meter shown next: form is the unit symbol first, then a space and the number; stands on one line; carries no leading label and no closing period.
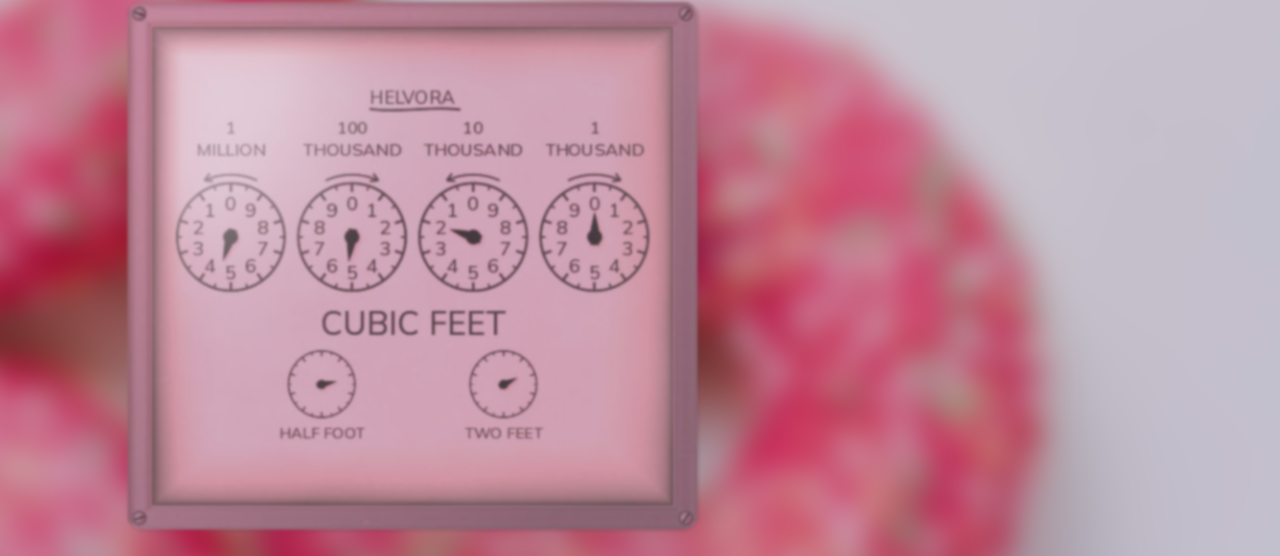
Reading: ft³ 452000
